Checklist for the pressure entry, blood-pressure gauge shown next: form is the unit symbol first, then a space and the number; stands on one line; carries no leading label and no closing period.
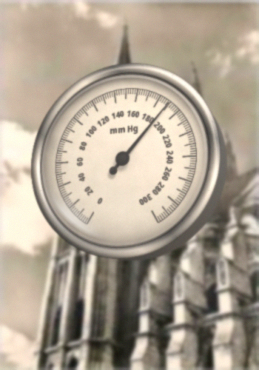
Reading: mmHg 190
